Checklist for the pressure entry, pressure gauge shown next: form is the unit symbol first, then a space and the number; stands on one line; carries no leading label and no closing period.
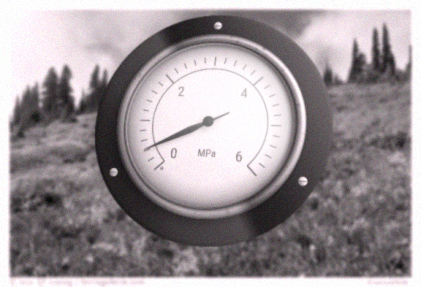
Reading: MPa 0.4
